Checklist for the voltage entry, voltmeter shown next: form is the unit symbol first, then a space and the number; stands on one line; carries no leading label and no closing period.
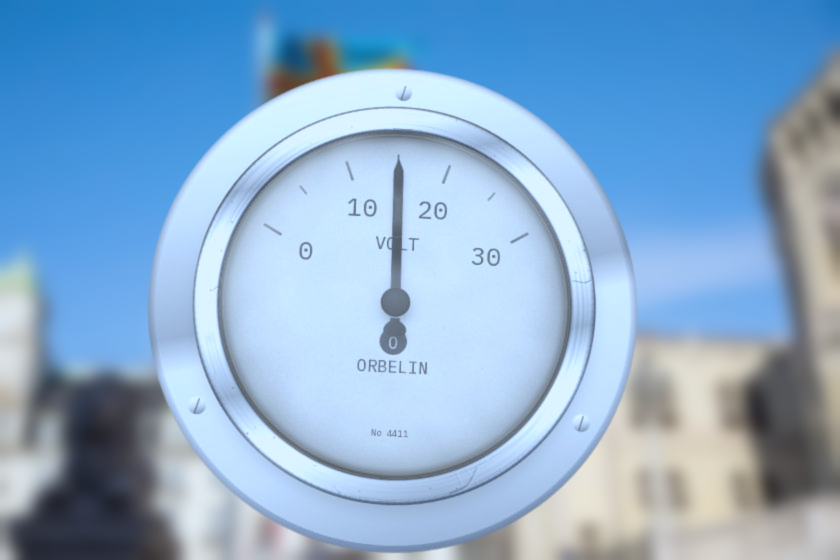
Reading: V 15
